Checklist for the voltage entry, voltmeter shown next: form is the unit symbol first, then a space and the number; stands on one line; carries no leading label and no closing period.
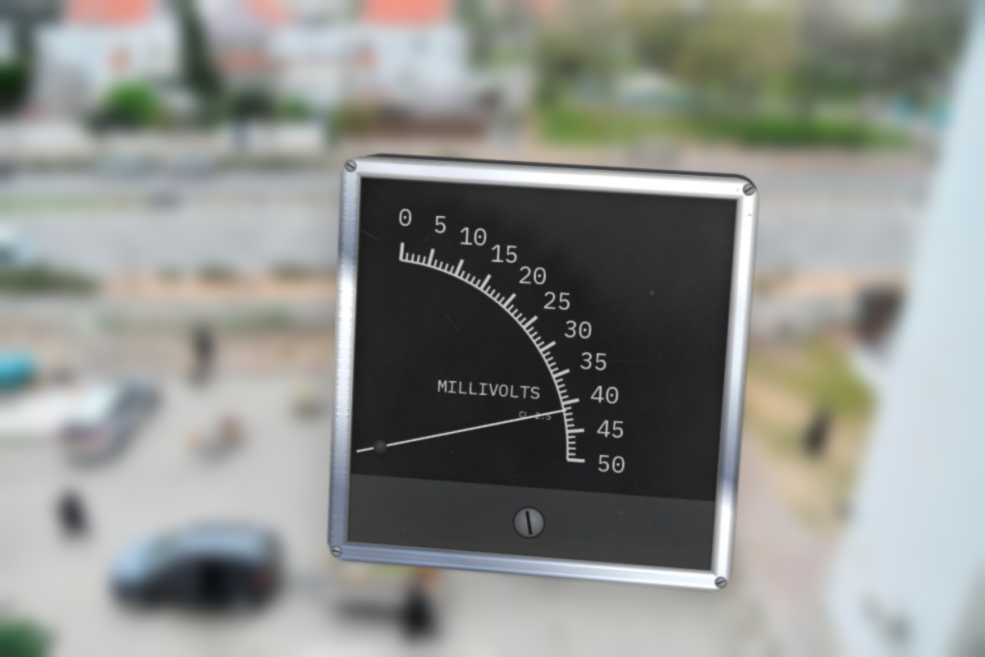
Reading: mV 41
